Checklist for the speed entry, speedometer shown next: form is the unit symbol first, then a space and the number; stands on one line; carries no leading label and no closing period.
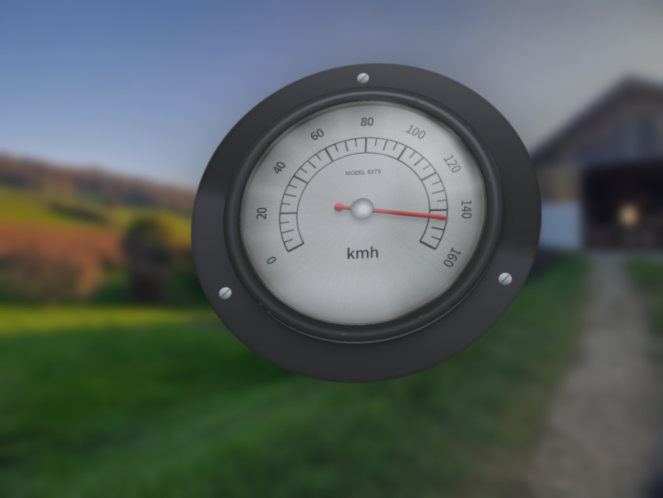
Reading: km/h 145
